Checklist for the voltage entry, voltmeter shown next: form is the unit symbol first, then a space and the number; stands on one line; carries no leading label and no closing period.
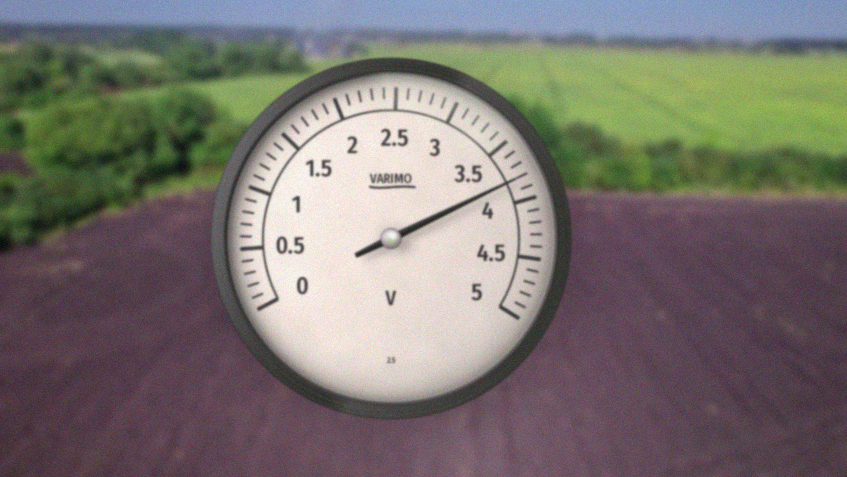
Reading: V 3.8
